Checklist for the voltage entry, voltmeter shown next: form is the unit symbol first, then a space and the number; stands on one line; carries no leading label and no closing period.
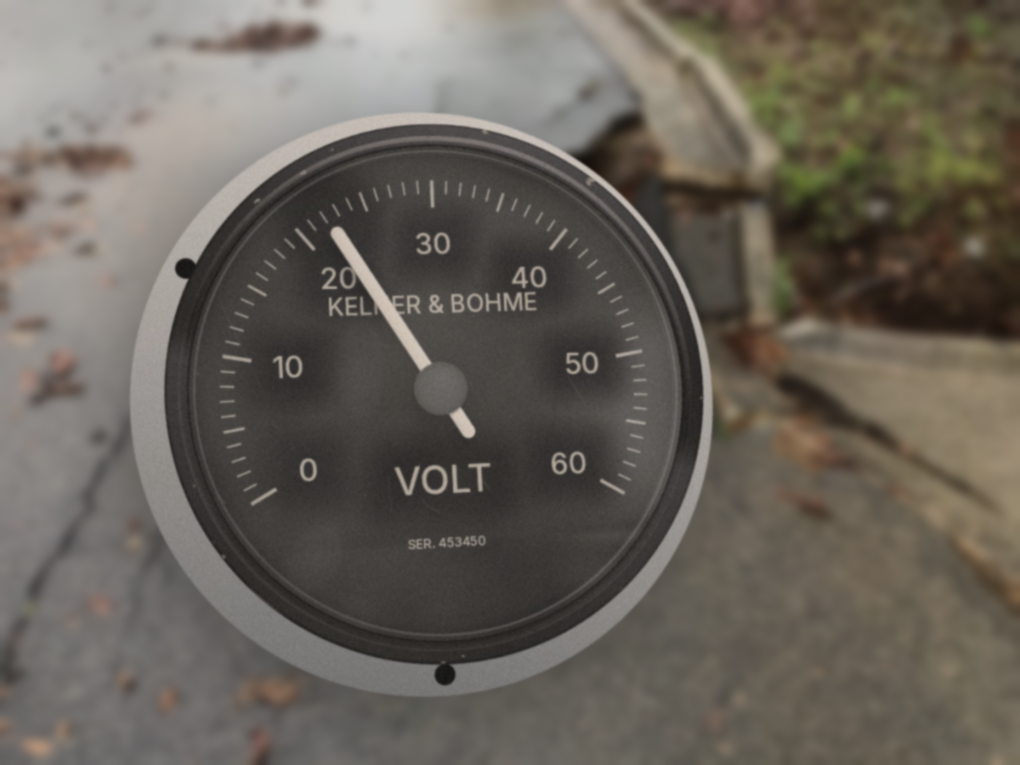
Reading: V 22
